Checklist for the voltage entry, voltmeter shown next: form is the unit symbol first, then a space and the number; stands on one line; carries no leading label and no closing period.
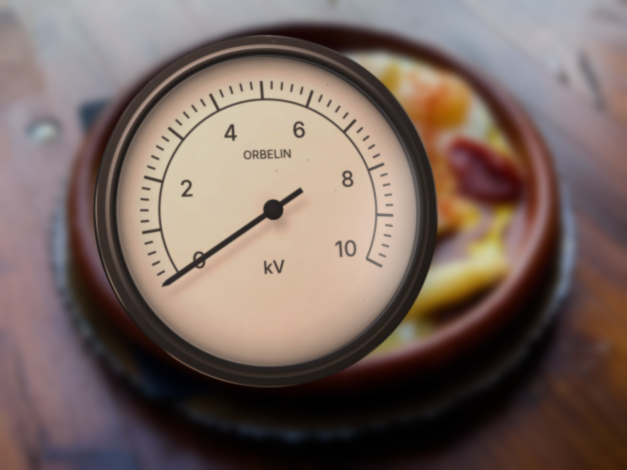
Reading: kV 0
